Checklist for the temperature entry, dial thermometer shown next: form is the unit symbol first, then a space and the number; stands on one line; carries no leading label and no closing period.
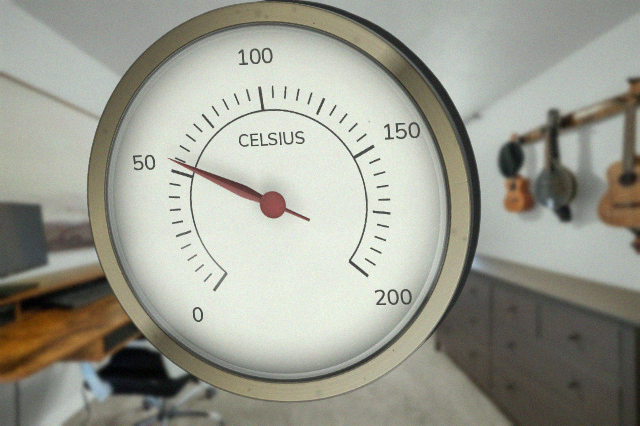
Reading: °C 55
